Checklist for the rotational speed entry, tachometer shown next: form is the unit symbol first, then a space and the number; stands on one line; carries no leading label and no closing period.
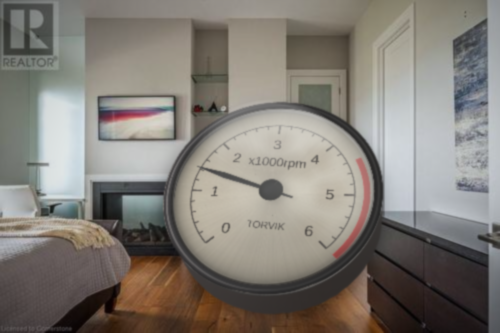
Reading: rpm 1400
